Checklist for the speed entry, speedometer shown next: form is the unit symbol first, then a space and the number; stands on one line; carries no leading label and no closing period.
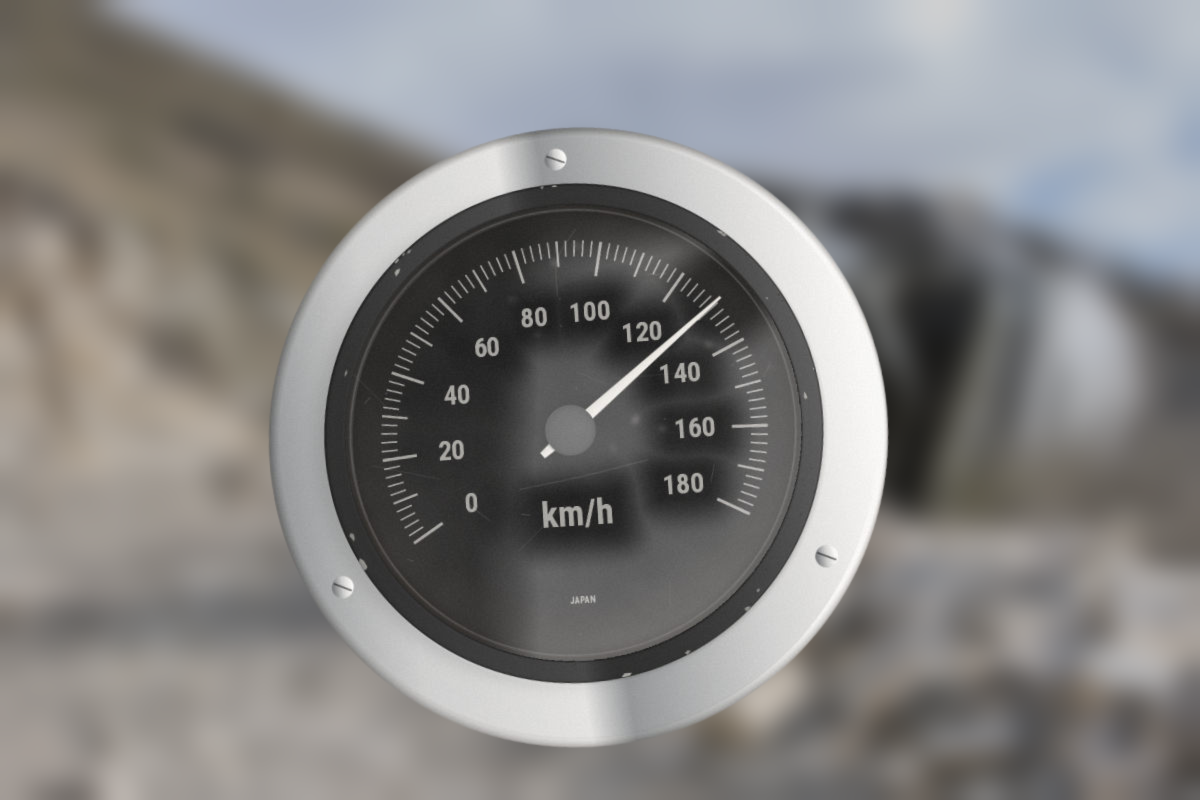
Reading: km/h 130
